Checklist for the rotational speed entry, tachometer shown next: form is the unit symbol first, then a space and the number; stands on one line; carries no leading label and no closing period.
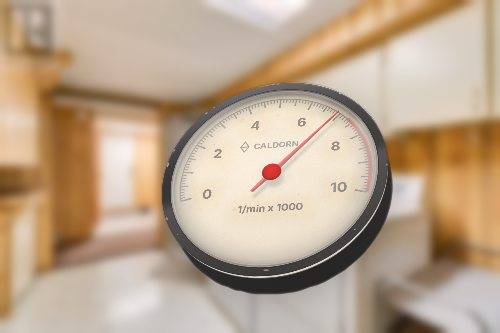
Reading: rpm 7000
